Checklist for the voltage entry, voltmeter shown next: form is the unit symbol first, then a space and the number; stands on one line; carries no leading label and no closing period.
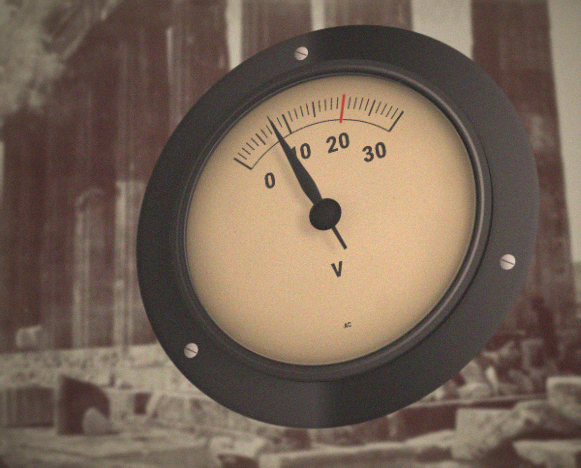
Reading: V 8
